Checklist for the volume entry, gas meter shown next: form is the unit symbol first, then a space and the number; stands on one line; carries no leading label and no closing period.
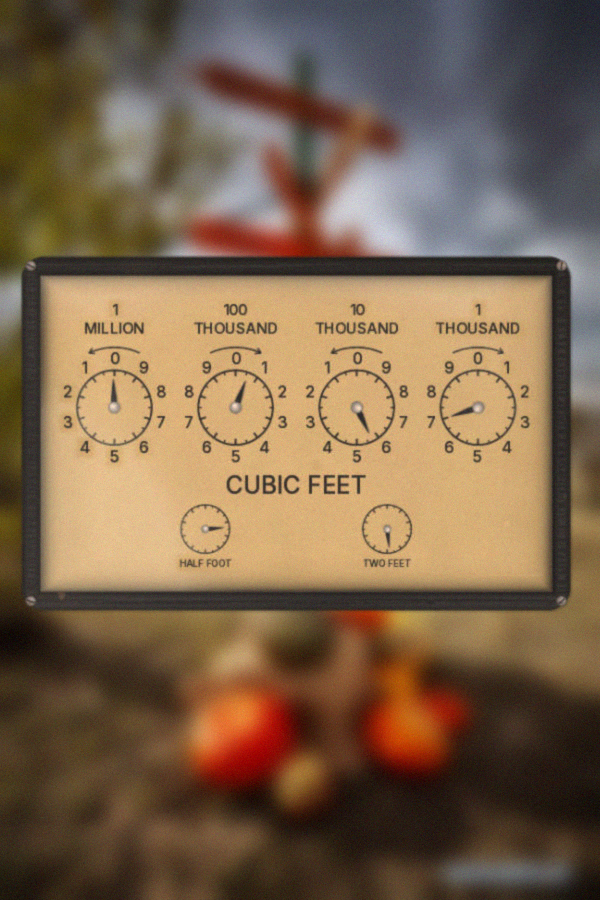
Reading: ft³ 5700
